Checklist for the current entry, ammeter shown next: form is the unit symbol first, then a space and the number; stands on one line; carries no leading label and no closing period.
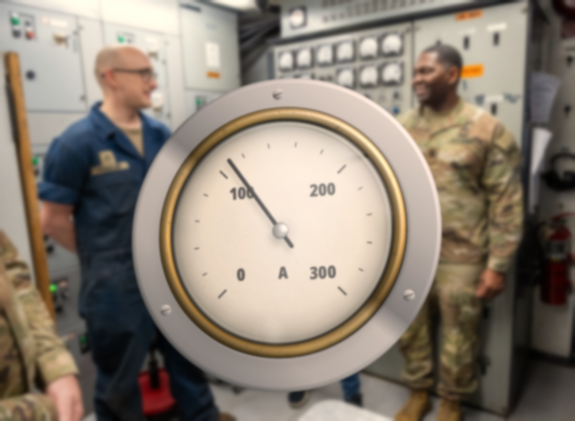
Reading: A 110
